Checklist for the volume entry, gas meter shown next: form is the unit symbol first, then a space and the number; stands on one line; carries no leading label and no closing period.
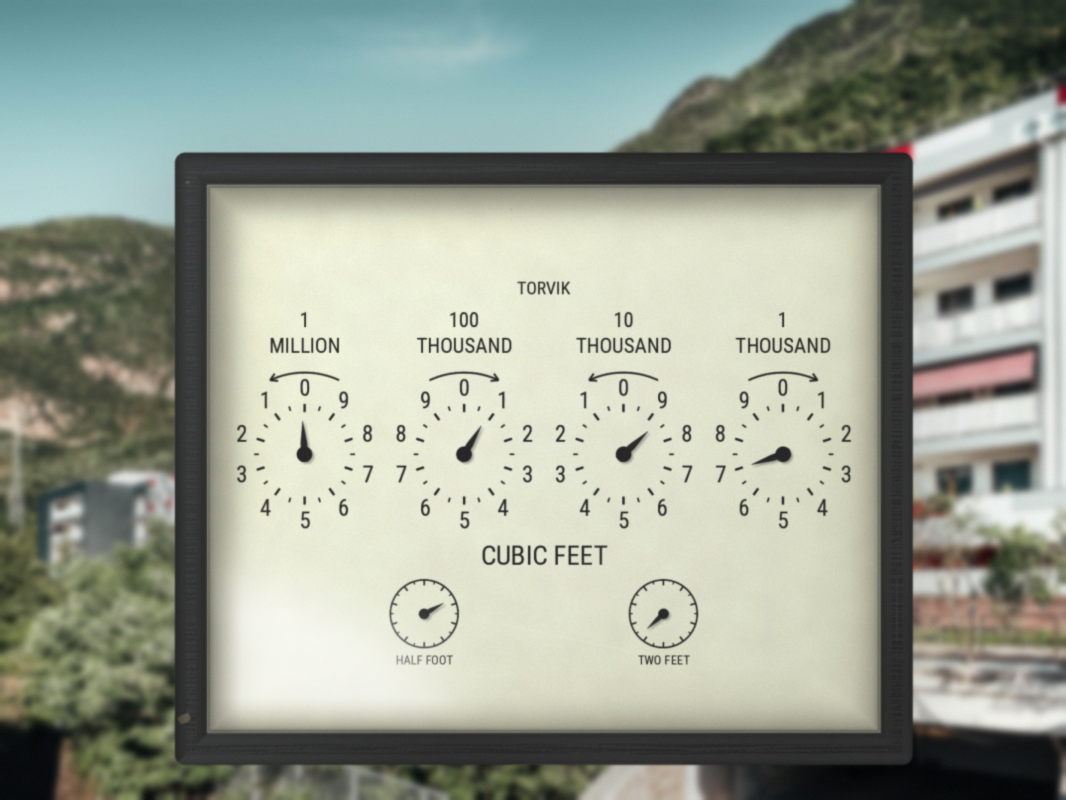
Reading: ft³ 8700
